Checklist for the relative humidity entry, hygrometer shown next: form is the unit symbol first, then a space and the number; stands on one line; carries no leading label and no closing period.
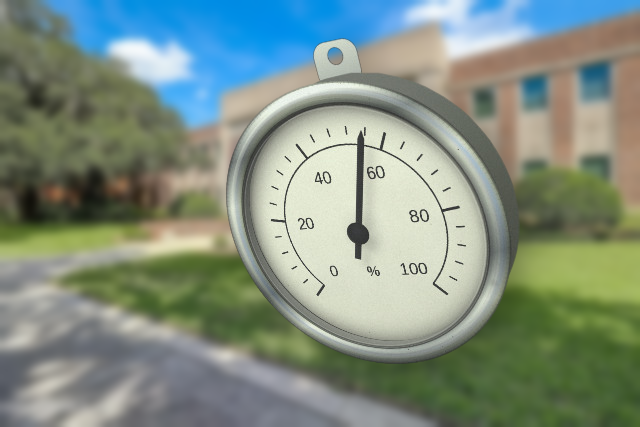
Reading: % 56
